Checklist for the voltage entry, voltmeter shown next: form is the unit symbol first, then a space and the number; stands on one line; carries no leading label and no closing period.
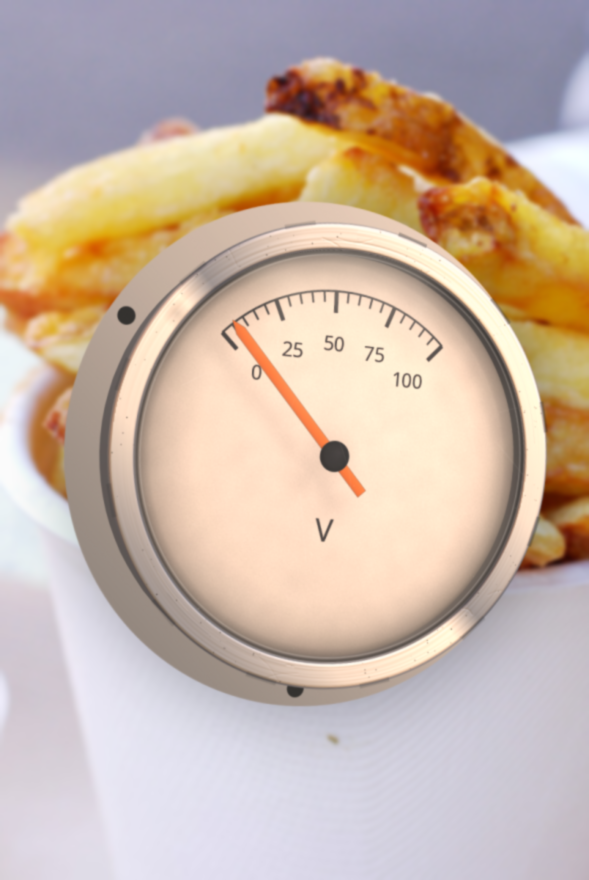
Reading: V 5
